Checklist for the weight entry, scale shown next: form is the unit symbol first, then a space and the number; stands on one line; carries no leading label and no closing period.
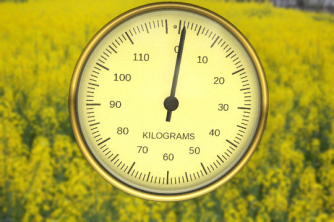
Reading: kg 1
